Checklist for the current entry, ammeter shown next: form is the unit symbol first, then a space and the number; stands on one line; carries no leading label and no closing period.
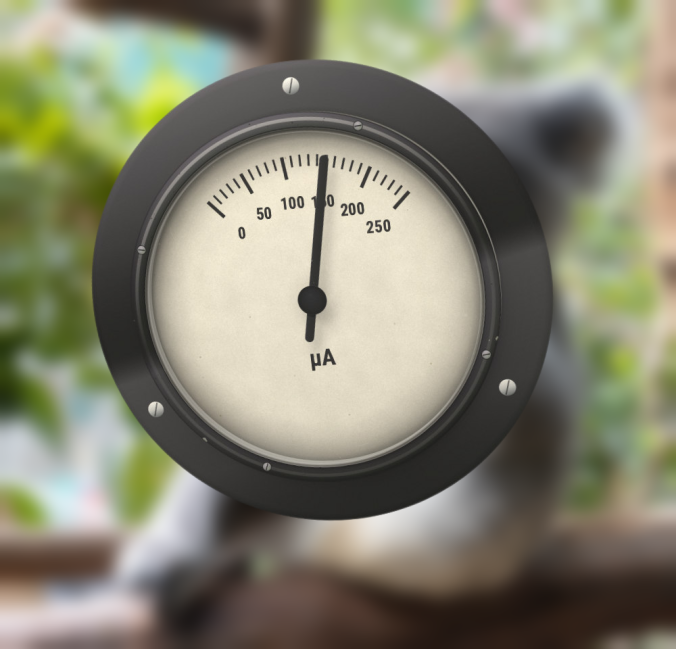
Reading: µA 150
